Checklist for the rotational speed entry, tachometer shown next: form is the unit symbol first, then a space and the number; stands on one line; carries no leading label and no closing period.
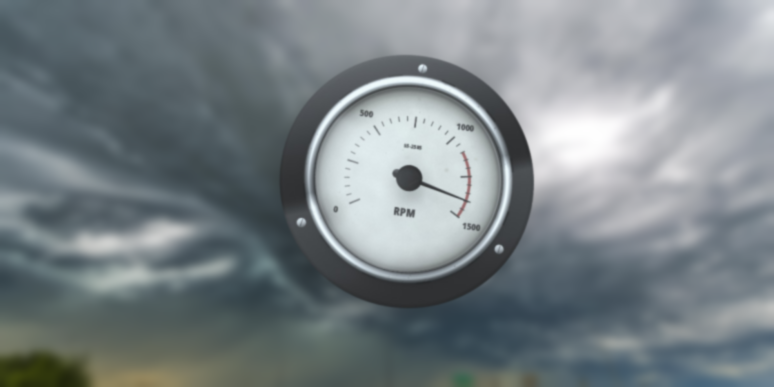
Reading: rpm 1400
